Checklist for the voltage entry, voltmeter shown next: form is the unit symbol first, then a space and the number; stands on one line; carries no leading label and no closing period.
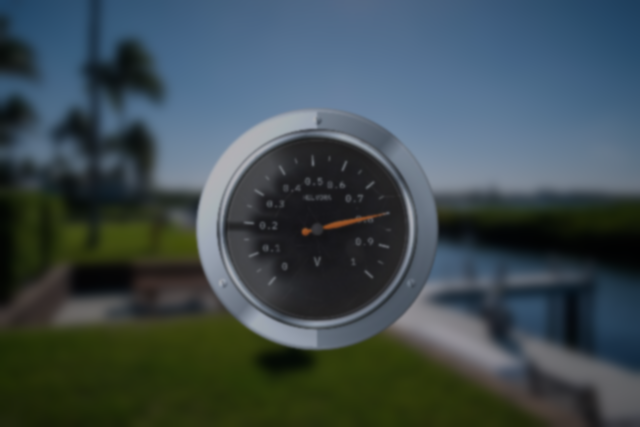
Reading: V 0.8
